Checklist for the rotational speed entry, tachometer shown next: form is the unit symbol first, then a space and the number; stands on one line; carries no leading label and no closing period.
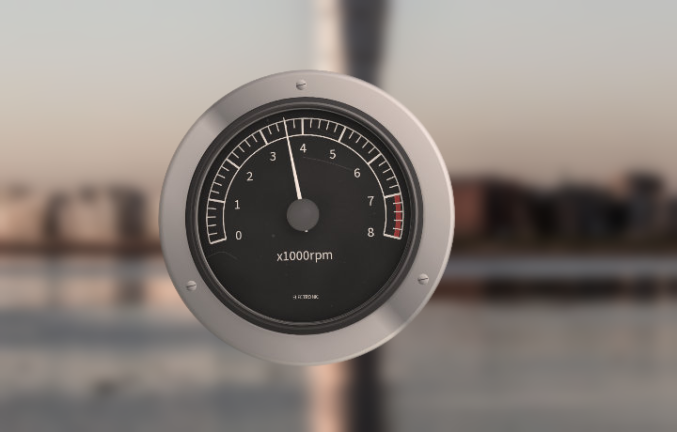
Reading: rpm 3600
